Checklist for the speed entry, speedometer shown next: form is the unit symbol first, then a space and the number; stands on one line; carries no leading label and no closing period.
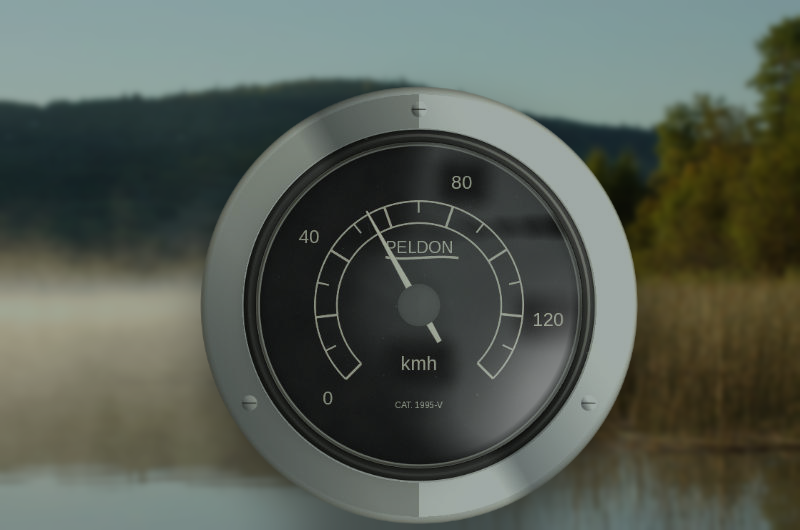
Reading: km/h 55
